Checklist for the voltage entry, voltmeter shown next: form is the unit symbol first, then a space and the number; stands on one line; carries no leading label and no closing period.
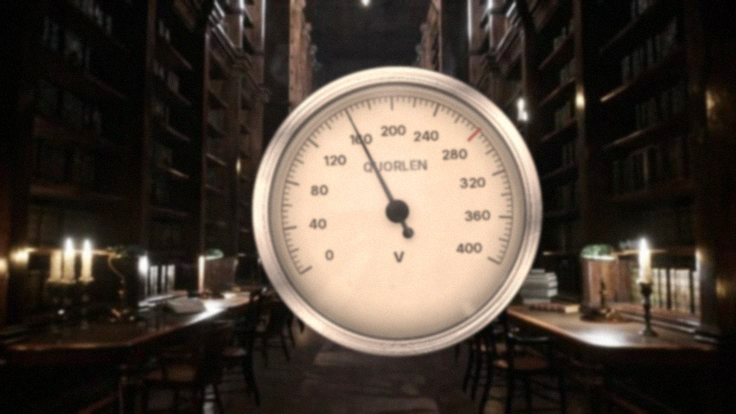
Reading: V 160
